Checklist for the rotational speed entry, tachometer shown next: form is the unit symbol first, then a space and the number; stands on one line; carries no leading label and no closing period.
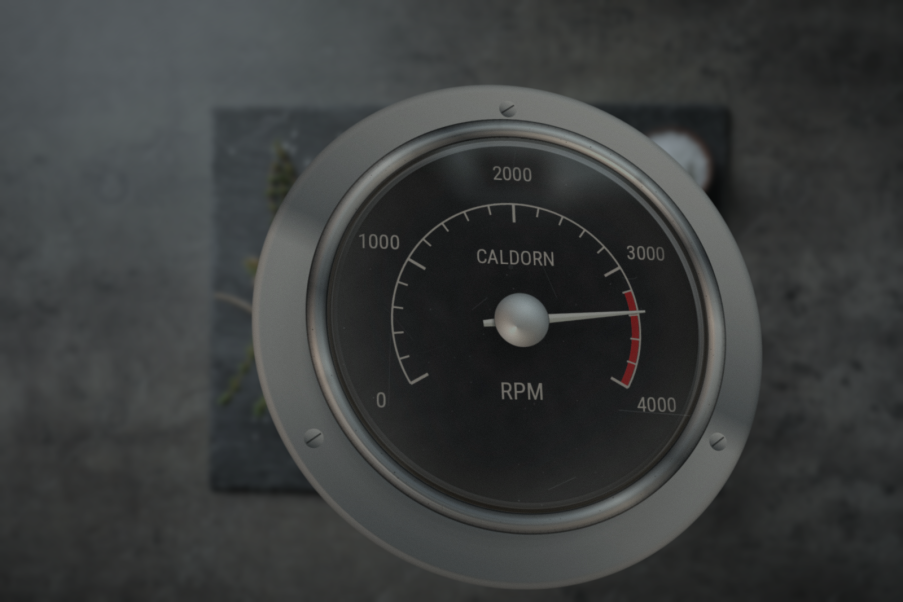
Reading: rpm 3400
